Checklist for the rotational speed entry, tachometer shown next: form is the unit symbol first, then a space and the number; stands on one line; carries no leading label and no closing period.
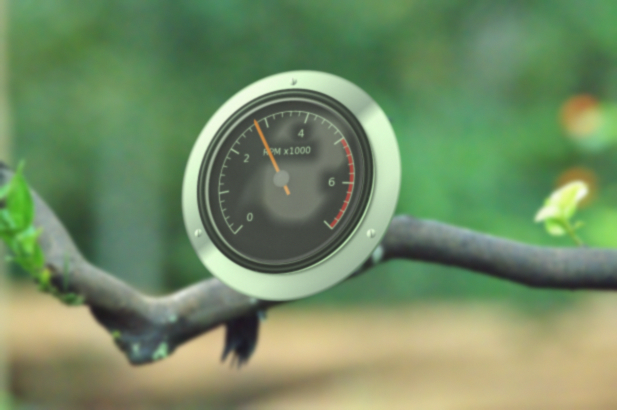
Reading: rpm 2800
